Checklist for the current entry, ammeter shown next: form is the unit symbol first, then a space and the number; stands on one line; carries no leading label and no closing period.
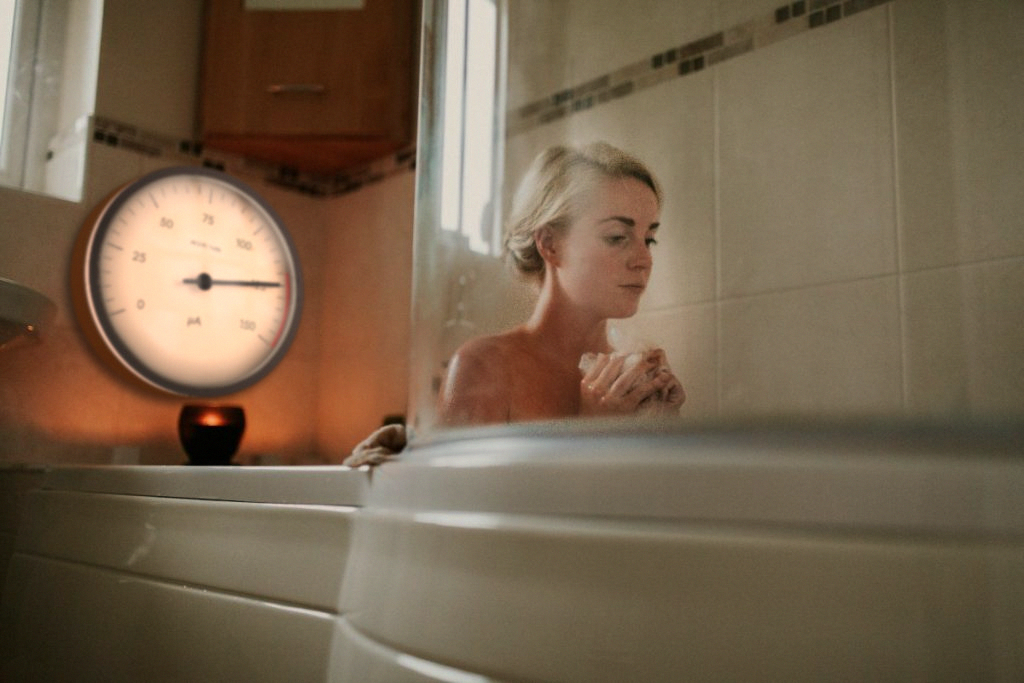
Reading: µA 125
